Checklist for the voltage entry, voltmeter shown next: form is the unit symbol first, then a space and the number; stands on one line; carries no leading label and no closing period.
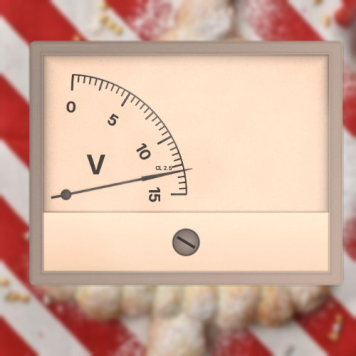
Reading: V 13
